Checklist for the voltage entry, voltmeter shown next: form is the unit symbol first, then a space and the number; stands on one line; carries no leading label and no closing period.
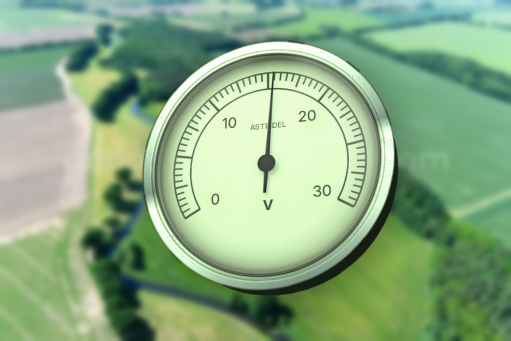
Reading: V 15.5
